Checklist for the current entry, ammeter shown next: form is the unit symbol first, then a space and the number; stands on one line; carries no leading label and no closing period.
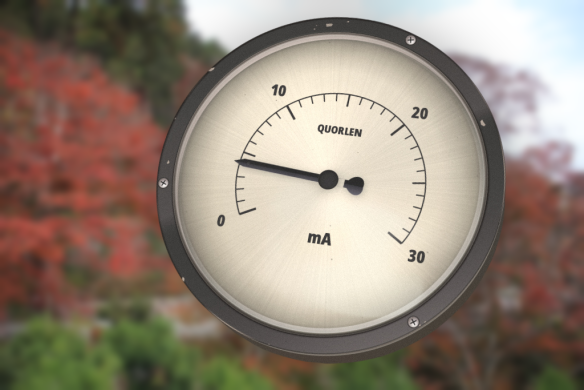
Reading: mA 4
